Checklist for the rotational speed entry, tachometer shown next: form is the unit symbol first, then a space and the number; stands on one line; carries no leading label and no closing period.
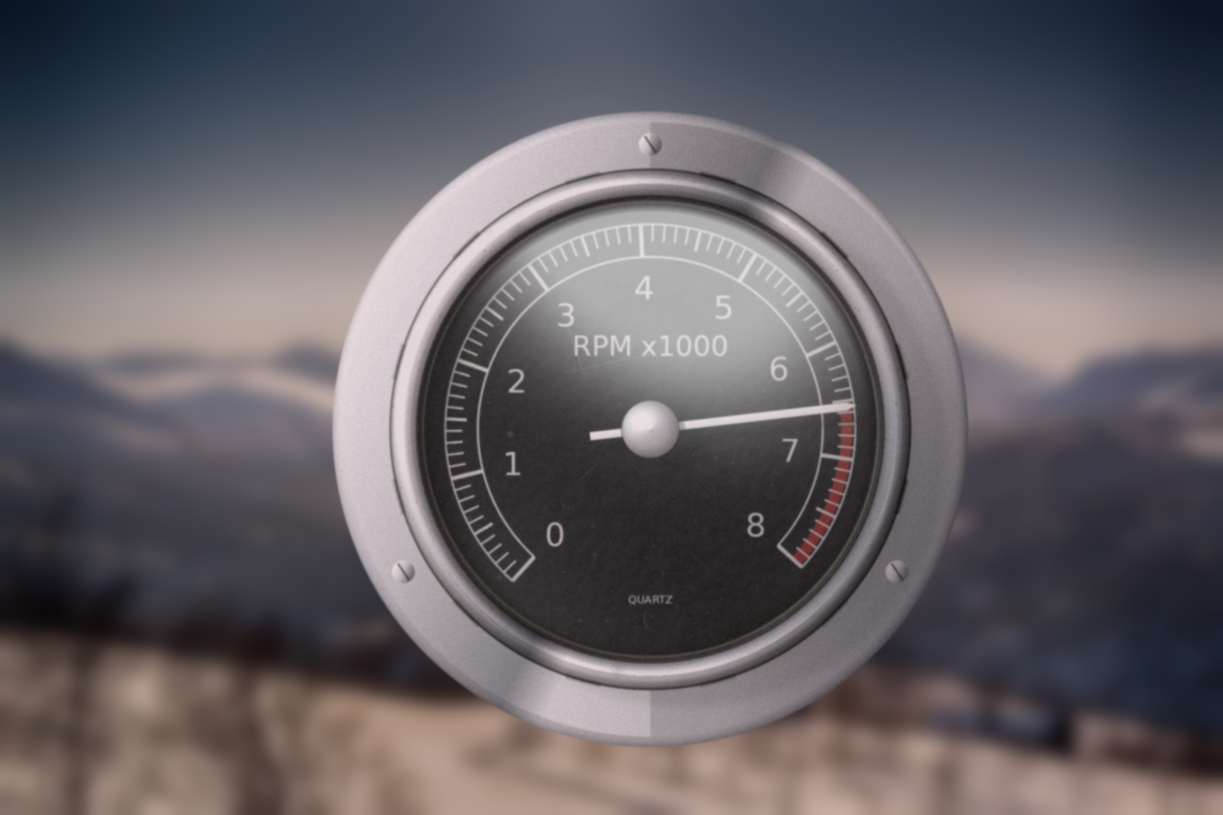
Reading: rpm 6550
